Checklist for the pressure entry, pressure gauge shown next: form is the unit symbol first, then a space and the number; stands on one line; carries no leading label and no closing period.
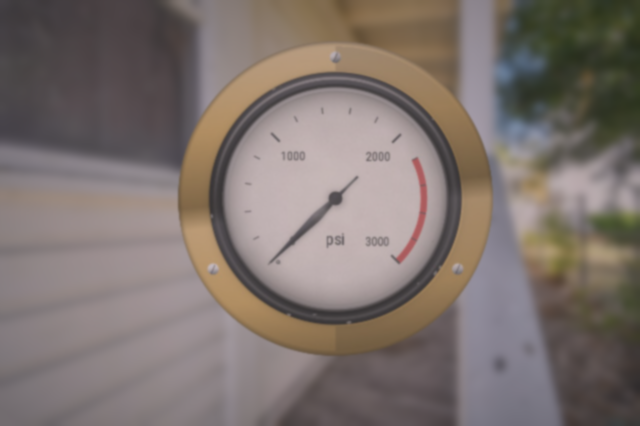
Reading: psi 0
